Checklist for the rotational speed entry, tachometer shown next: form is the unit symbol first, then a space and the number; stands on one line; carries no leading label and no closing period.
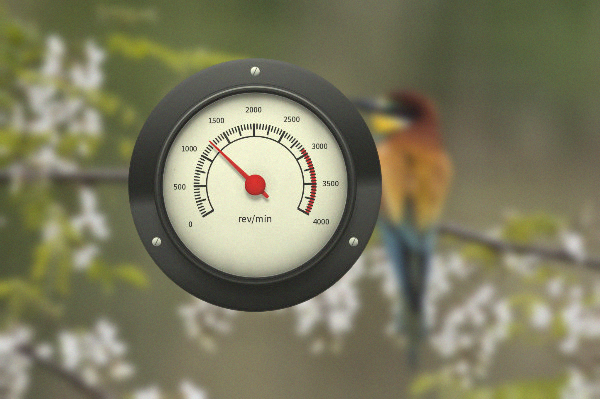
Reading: rpm 1250
